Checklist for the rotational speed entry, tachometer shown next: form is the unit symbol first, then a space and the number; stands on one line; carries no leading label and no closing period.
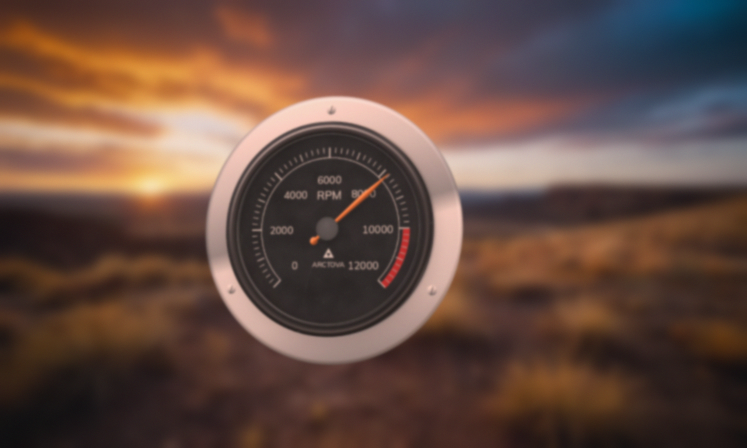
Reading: rpm 8200
